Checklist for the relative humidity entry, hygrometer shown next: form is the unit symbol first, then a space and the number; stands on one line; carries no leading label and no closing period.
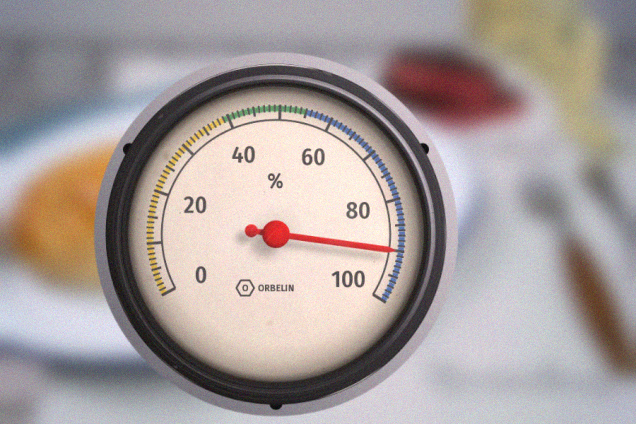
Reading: % 90
